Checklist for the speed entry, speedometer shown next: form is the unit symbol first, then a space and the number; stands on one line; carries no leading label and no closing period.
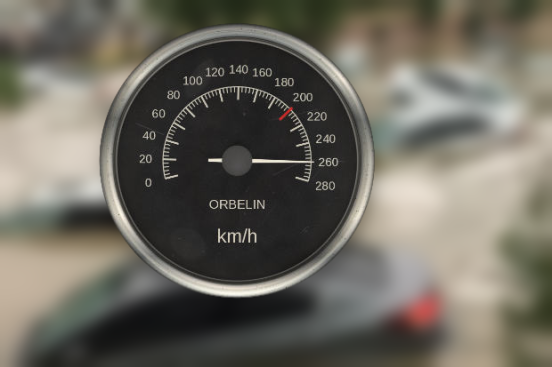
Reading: km/h 260
